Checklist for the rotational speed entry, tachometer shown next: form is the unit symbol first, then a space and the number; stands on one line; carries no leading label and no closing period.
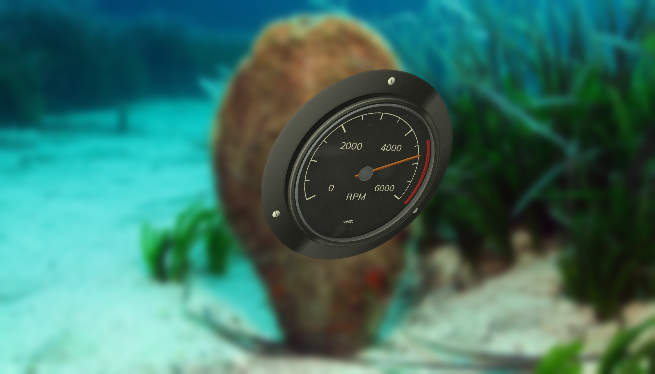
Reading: rpm 4750
